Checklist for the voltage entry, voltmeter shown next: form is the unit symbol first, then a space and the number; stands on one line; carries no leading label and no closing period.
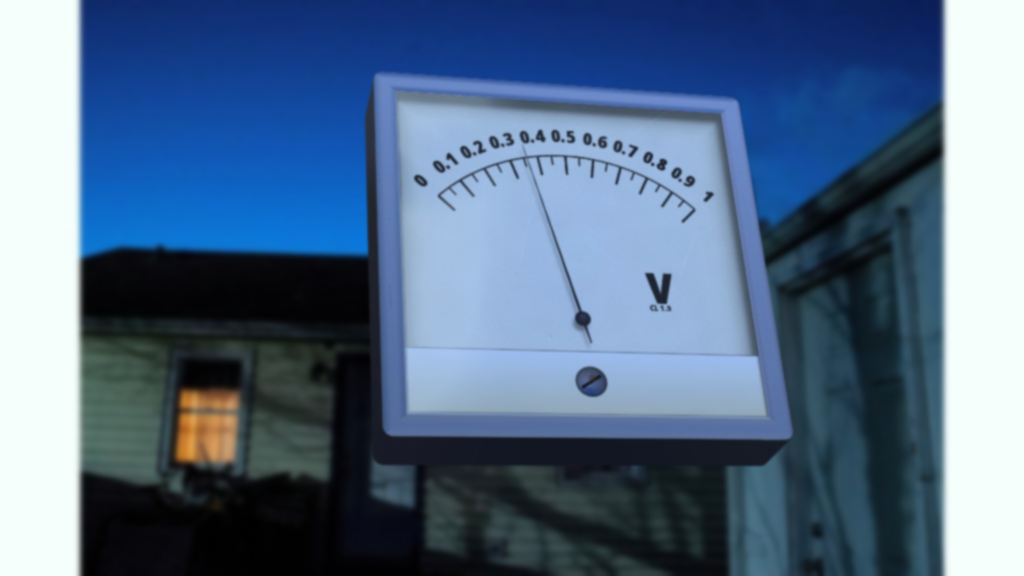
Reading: V 0.35
